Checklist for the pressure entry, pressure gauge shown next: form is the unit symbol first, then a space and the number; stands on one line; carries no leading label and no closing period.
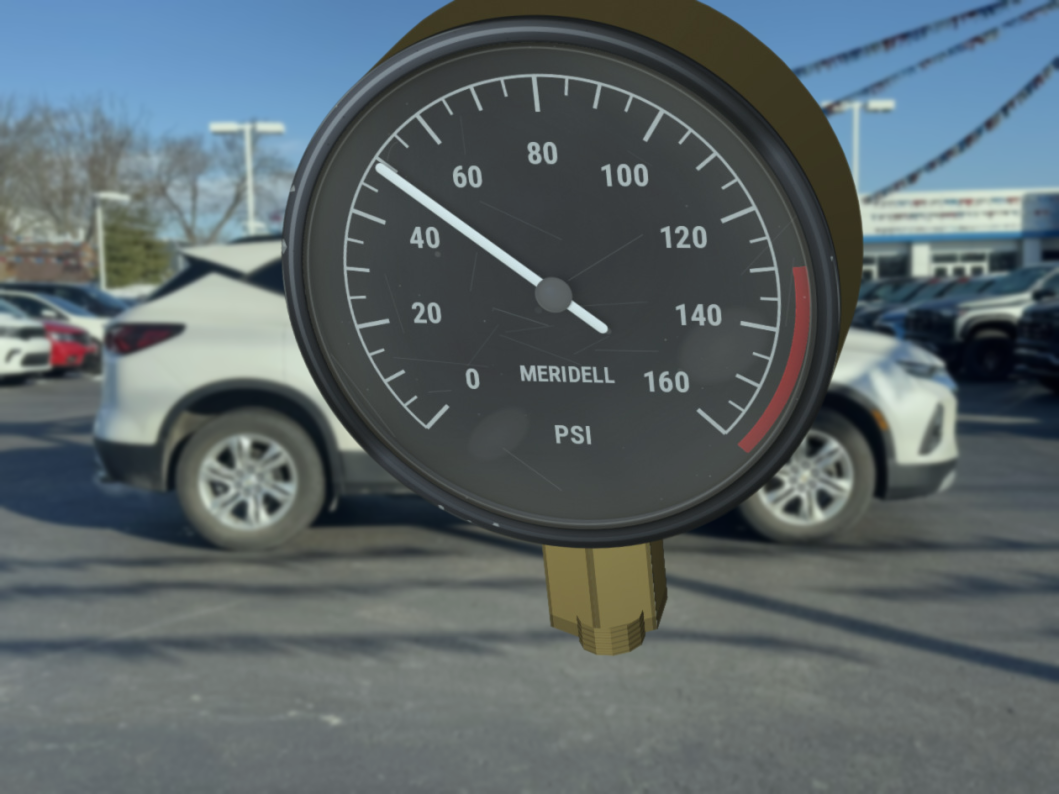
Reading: psi 50
